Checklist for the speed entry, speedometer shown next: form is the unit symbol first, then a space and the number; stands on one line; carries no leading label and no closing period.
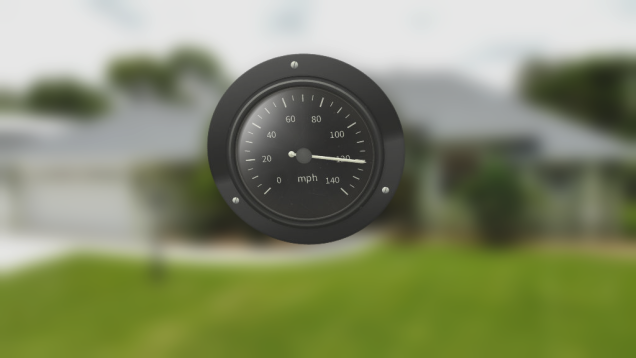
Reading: mph 120
